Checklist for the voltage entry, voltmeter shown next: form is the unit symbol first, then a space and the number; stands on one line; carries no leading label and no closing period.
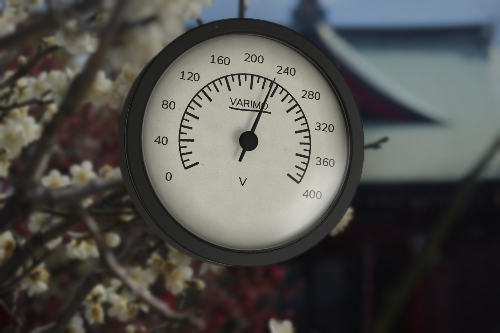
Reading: V 230
